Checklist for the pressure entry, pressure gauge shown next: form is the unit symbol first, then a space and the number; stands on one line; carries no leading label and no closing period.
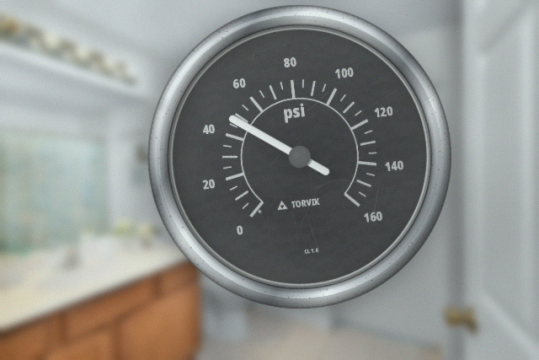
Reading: psi 47.5
